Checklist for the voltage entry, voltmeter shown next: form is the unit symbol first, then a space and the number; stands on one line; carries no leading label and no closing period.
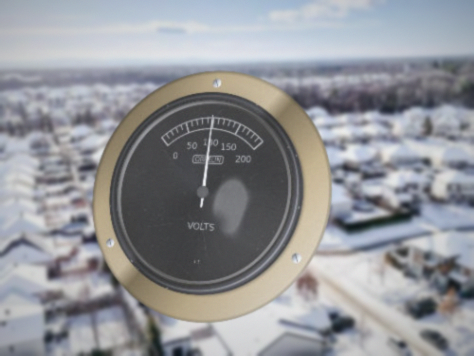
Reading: V 100
